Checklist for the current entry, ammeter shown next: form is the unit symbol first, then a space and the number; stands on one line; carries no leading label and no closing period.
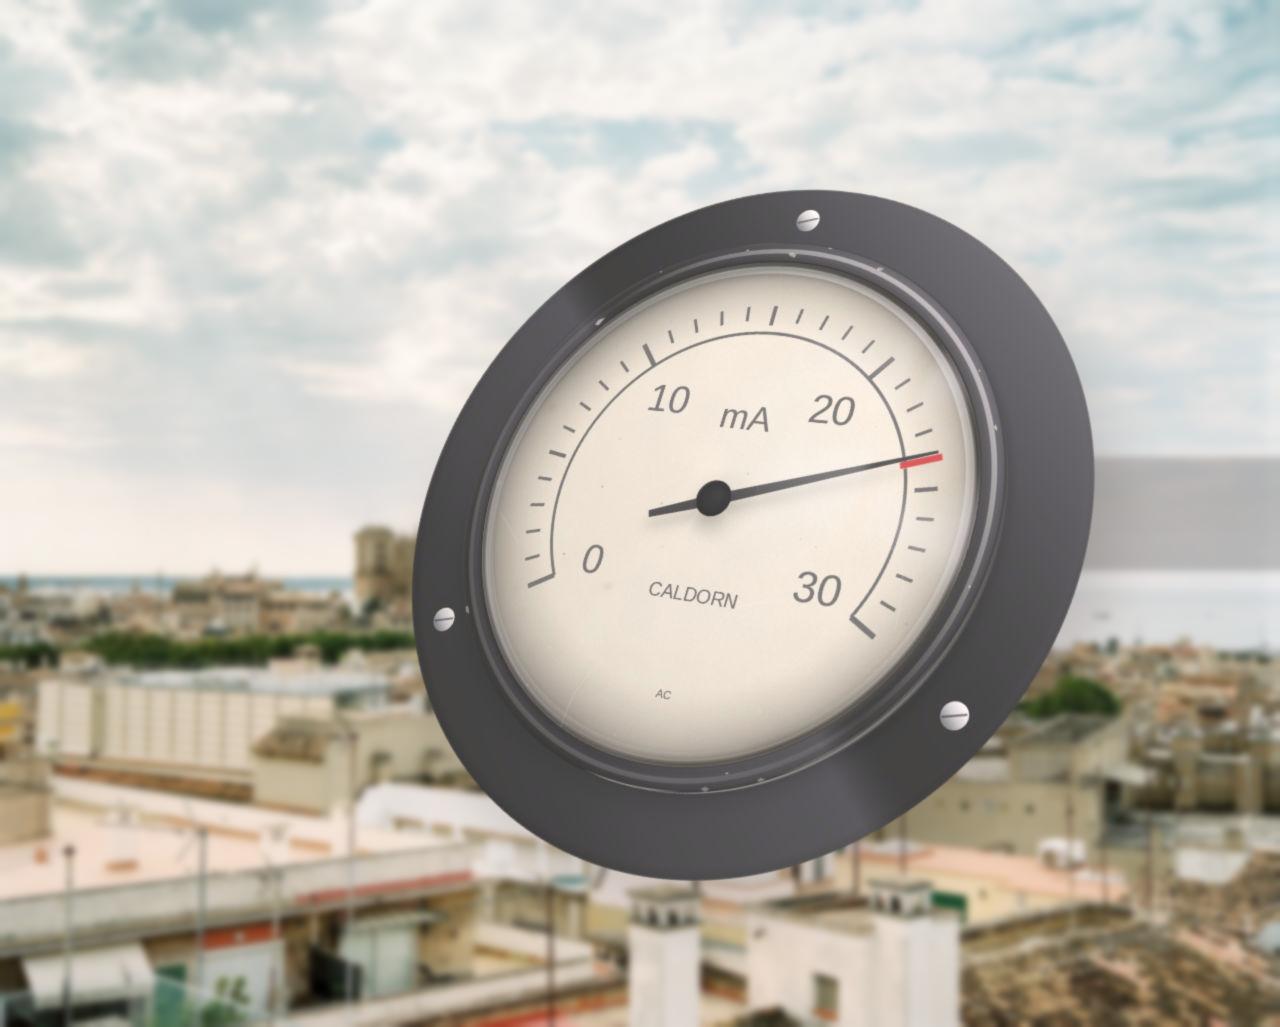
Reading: mA 24
